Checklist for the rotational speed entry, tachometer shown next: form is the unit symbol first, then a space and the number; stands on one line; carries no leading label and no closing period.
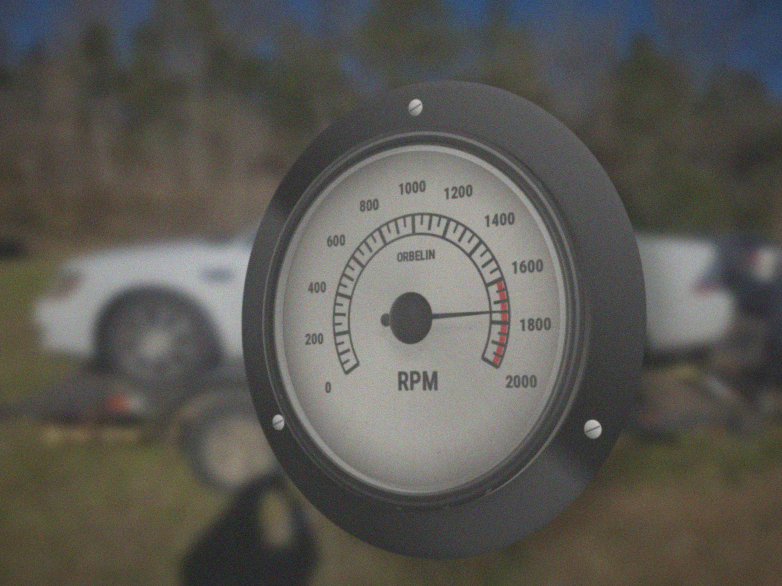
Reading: rpm 1750
